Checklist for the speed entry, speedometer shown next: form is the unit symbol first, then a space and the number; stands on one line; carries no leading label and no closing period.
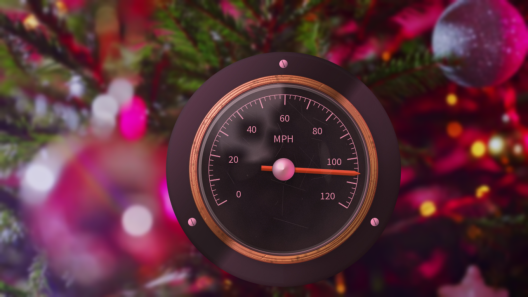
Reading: mph 106
